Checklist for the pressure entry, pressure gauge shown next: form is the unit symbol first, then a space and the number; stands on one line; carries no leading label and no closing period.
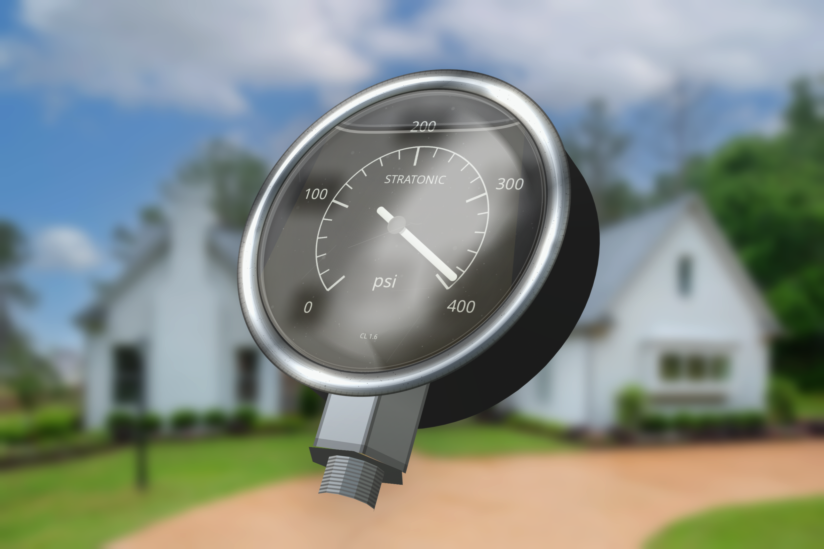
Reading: psi 390
